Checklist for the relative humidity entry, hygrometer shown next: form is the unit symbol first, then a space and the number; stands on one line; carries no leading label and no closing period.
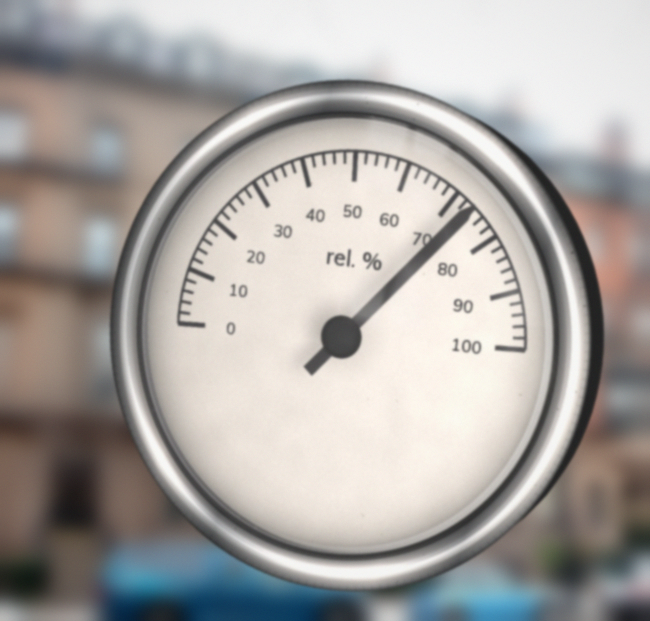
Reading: % 74
